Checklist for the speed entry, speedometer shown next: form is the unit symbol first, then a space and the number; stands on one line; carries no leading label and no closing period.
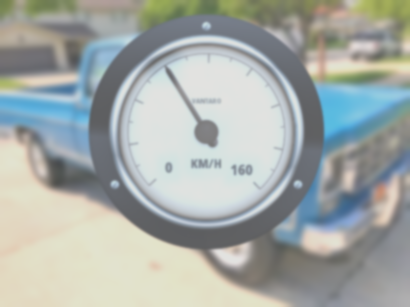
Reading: km/h 60
